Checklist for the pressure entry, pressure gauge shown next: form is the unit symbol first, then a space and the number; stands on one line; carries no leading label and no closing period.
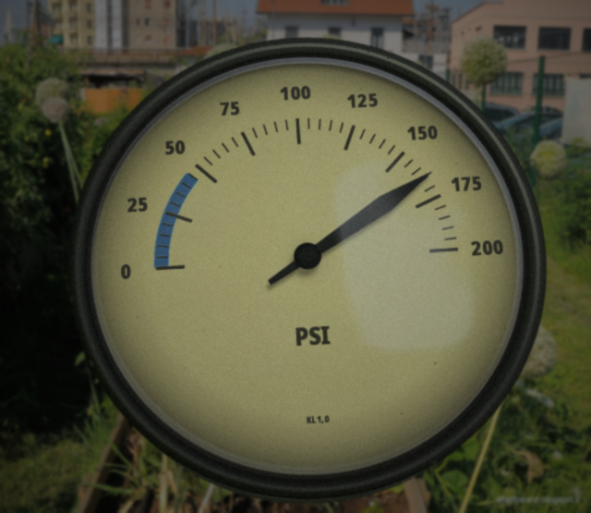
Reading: psi 165
